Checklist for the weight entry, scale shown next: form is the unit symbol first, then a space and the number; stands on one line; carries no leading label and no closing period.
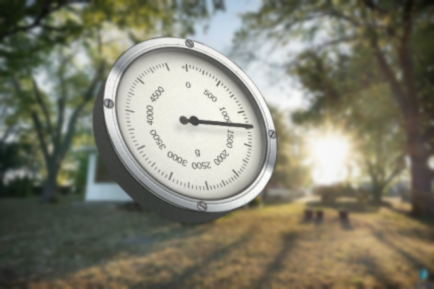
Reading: g 1250
